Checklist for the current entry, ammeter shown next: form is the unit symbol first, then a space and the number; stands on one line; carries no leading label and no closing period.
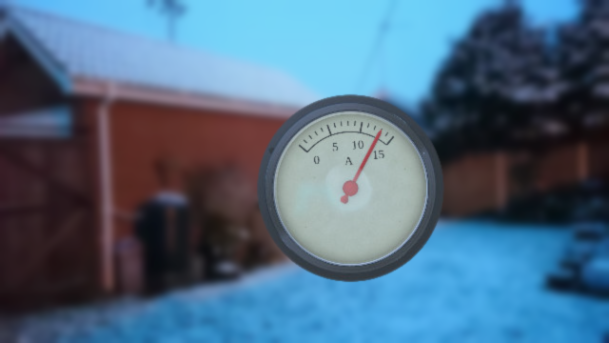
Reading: A 13
